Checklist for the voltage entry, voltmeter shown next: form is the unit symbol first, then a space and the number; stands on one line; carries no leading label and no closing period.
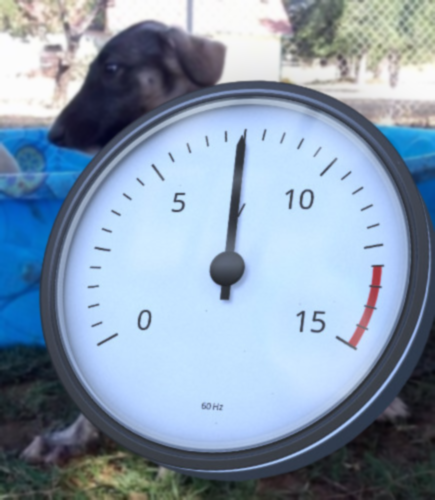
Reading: V 7.5
